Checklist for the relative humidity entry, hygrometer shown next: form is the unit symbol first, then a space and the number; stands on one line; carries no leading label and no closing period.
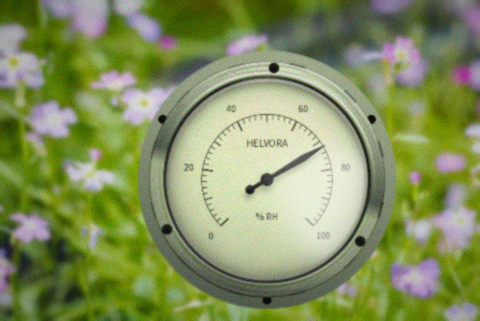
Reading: % 72
